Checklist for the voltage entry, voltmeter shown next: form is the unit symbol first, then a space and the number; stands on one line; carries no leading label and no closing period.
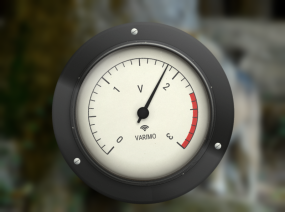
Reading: V 1.85
